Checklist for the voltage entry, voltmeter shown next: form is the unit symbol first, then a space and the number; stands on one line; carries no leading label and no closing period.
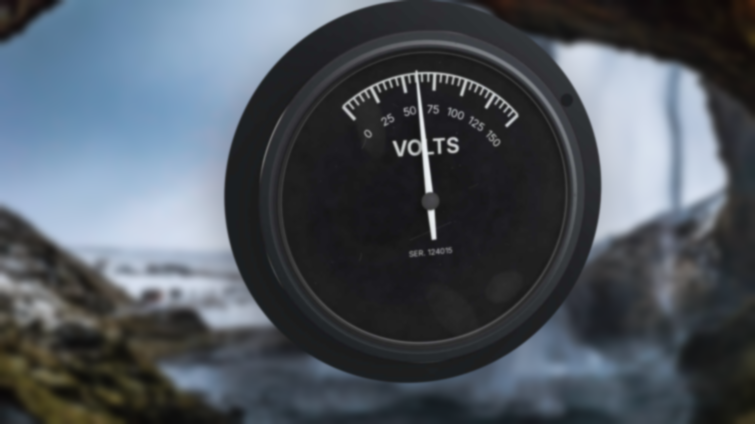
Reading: V 60
